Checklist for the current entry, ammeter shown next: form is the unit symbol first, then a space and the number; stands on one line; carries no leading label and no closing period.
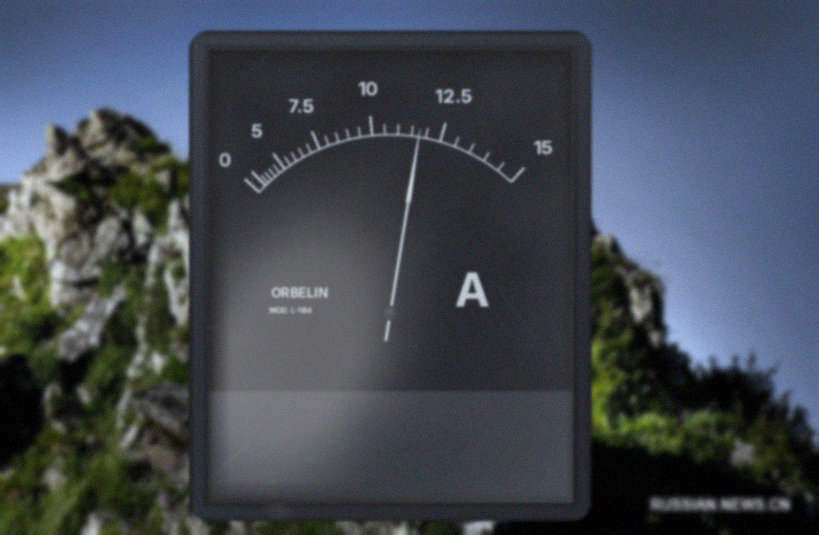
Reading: A 11.75
